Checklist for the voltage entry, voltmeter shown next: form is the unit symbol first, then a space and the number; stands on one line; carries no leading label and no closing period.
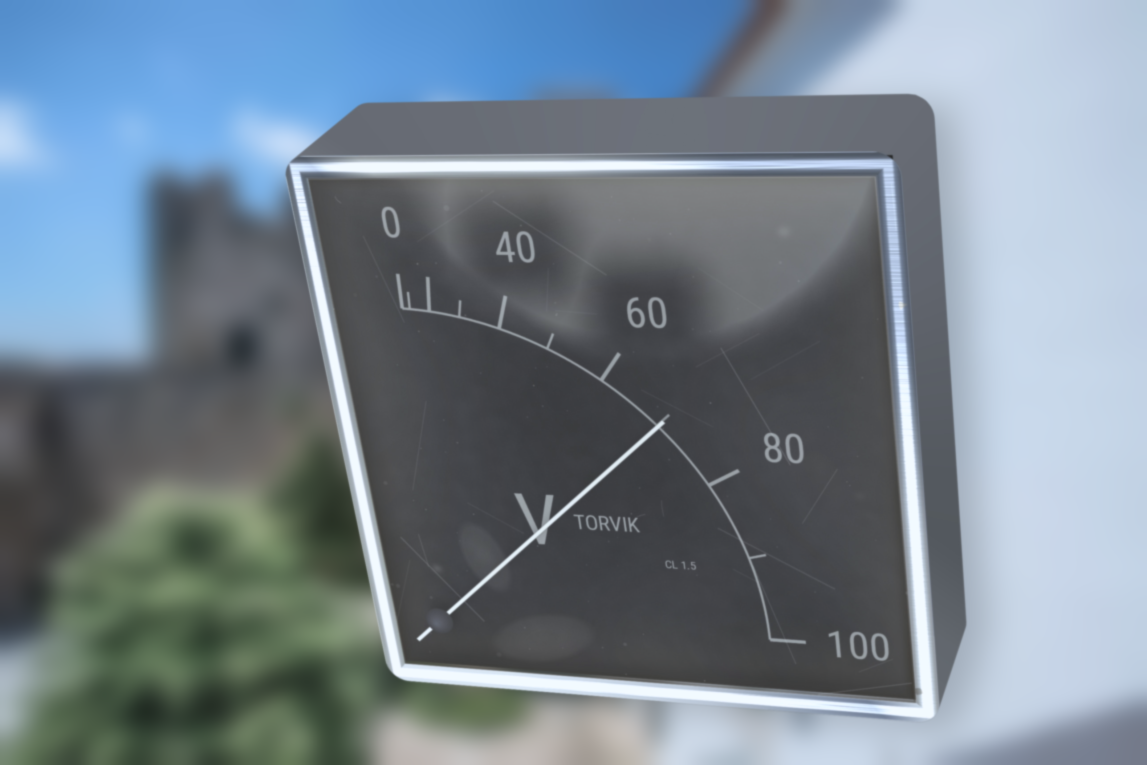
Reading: V 70
